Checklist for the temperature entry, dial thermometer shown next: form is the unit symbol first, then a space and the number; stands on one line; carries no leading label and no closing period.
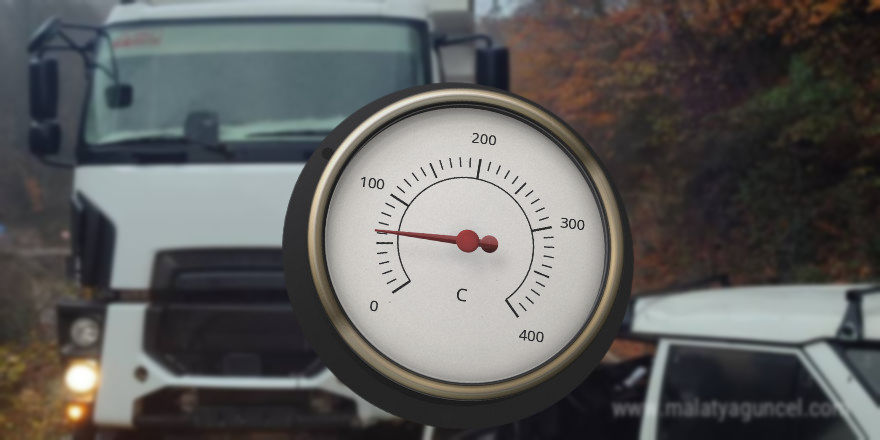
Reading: °C 60
